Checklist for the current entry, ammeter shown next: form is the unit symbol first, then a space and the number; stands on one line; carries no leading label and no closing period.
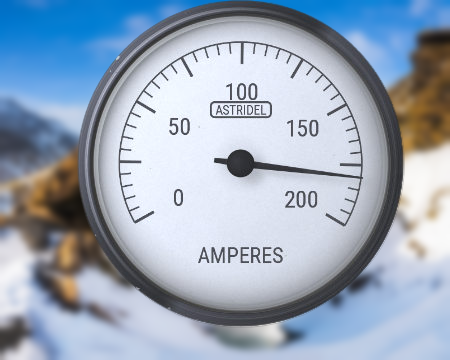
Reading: A 180
